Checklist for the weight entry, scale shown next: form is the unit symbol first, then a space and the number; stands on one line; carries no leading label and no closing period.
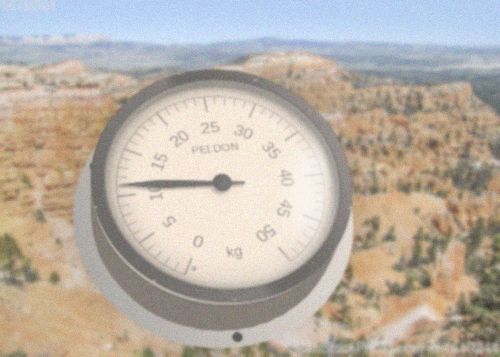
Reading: kg 11
